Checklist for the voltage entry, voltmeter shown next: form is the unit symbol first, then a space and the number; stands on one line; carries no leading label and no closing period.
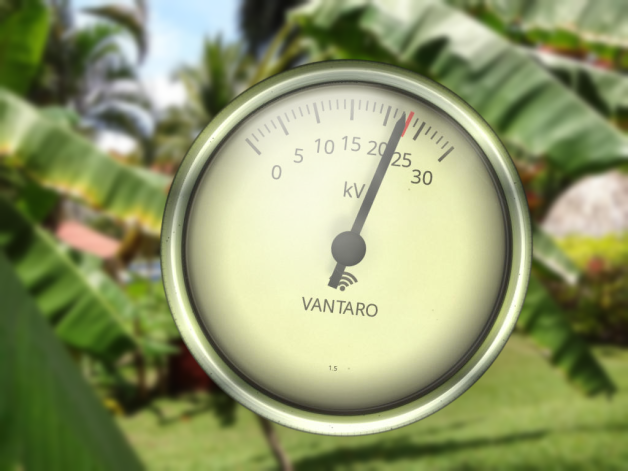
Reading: kV 22
